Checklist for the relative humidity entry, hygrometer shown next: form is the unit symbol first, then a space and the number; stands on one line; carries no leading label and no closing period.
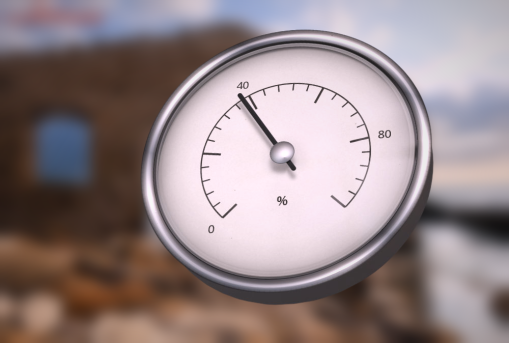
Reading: % 38
